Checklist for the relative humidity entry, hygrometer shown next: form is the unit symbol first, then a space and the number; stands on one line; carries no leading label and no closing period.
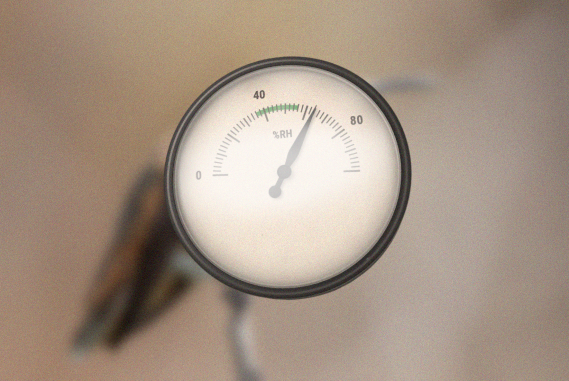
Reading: % 64
